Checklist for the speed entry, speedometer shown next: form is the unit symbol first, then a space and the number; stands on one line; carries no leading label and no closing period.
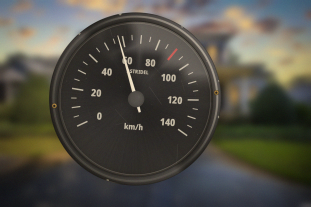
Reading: km/h 57.5
